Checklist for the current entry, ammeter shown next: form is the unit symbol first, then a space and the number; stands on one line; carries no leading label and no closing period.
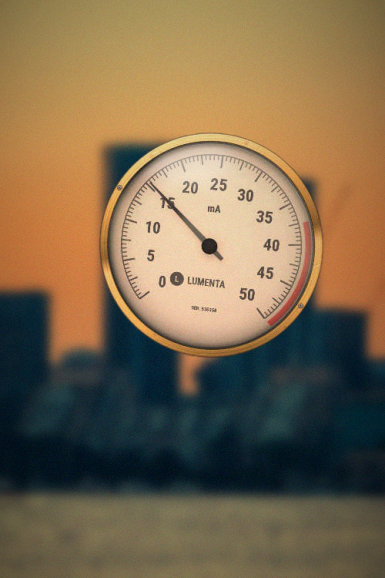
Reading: mA 15.5
